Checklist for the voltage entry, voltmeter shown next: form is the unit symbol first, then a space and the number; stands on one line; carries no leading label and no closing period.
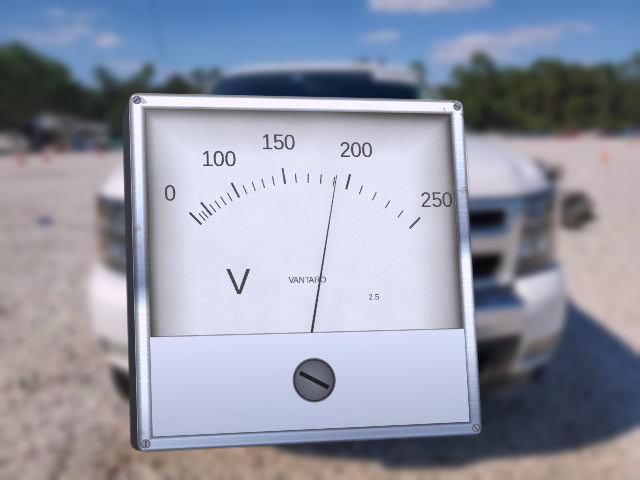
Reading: V 190
